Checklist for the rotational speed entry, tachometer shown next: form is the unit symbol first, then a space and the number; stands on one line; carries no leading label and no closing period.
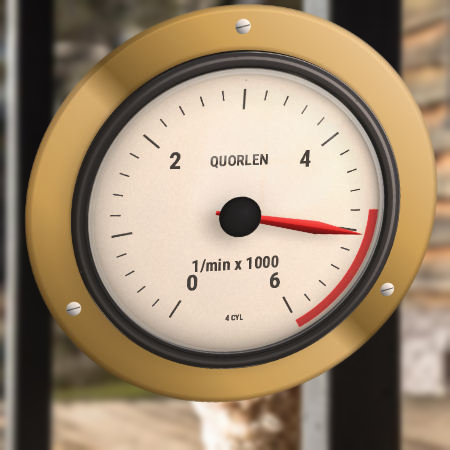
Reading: rpm 5000
